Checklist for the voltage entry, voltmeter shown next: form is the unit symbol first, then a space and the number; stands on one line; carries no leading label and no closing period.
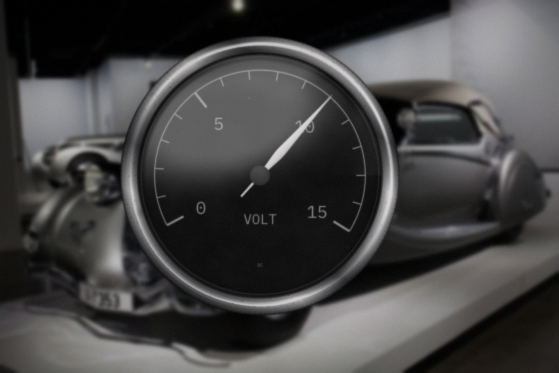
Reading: V 10
